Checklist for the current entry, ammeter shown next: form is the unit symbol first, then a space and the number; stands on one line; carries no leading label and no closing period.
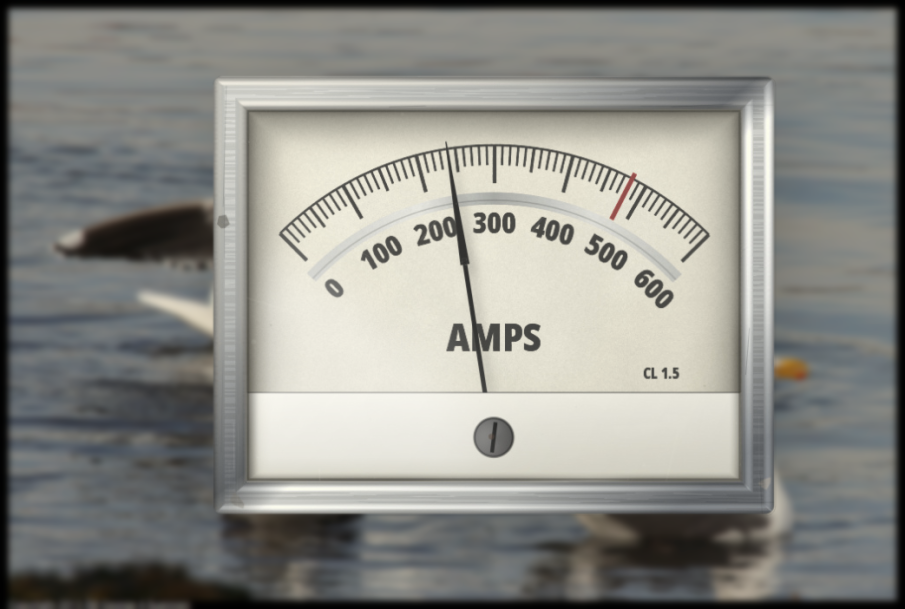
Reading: A 240
